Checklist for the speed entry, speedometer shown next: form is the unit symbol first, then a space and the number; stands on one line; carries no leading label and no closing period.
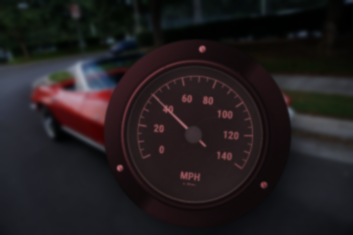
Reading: mph 40
